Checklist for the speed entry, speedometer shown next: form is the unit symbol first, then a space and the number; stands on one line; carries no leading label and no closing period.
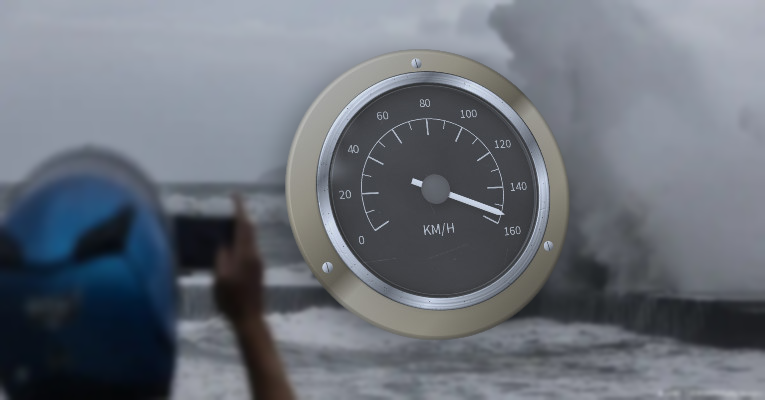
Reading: km/h 155
